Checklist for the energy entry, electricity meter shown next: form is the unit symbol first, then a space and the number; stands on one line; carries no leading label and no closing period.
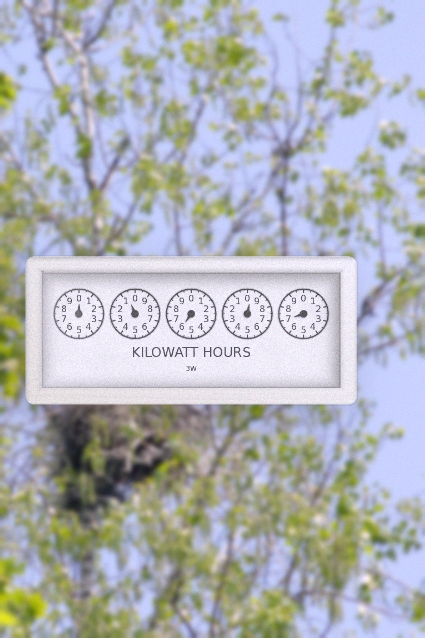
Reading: kWh 597
